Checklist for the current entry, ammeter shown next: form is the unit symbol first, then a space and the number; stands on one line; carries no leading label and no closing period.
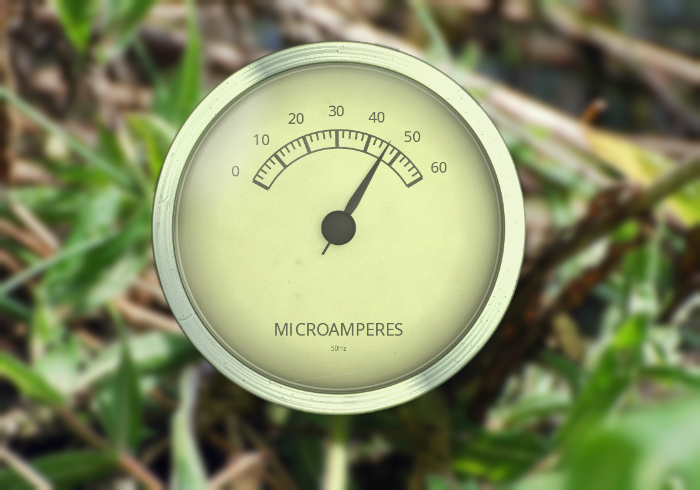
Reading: µA 46
